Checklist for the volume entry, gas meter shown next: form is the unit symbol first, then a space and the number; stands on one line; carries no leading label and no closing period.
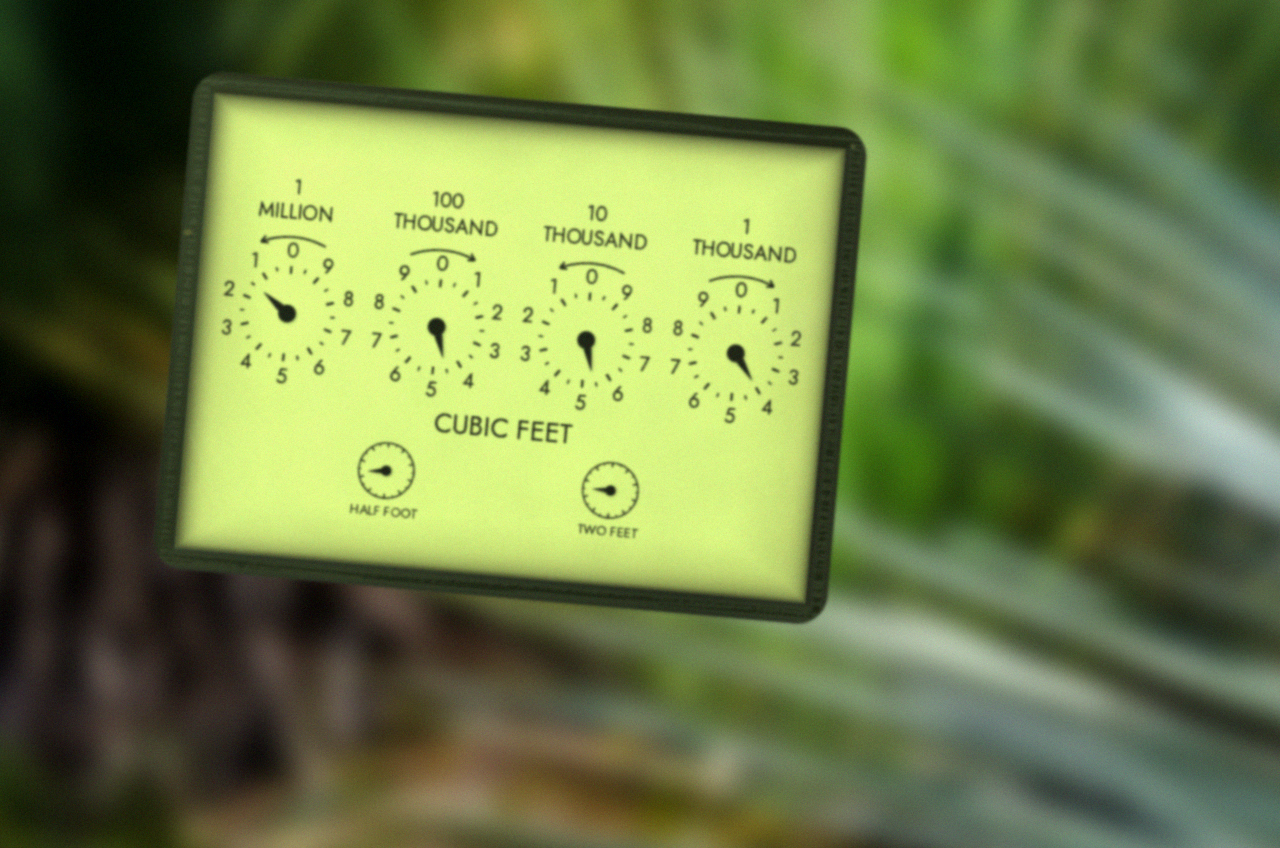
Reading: ft³ 145400
